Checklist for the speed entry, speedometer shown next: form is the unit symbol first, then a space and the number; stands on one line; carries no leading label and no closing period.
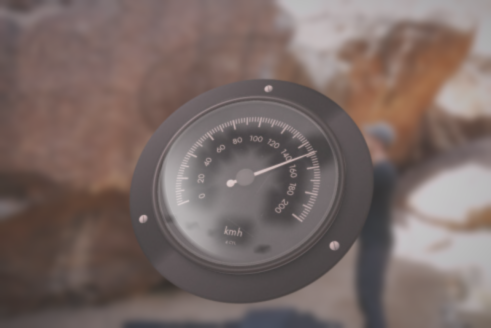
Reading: km/h 150
